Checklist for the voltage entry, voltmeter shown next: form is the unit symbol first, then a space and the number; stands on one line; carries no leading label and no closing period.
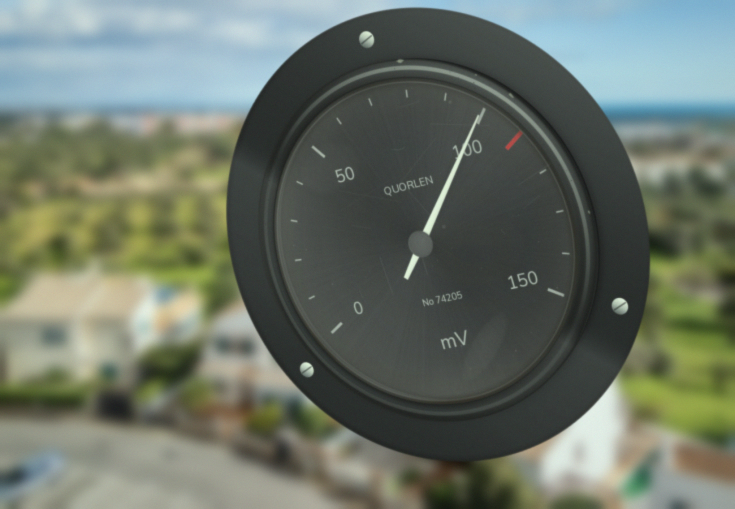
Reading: mV 100
